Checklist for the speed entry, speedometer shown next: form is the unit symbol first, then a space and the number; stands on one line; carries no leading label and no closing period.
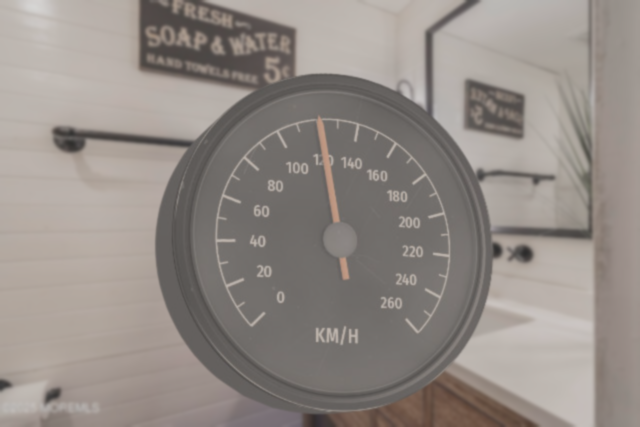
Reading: km/h 120
